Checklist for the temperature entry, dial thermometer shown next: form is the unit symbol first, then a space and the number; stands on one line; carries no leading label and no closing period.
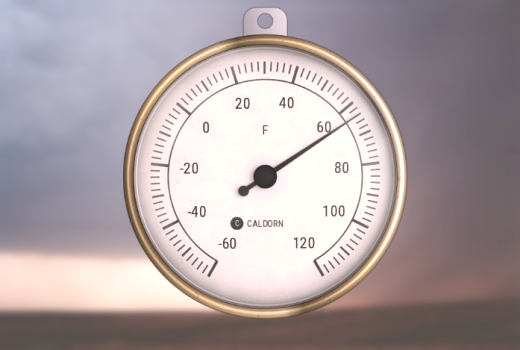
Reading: °F 64
